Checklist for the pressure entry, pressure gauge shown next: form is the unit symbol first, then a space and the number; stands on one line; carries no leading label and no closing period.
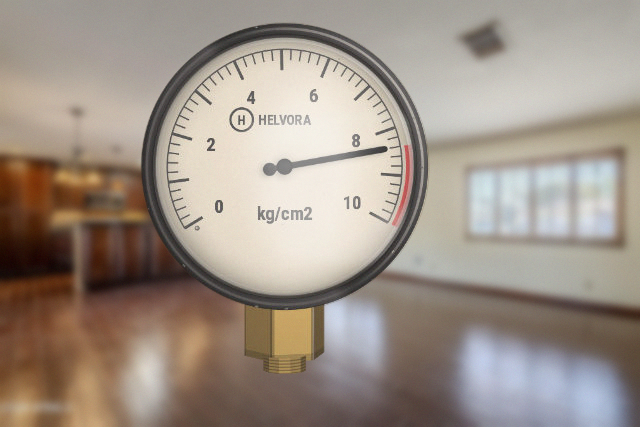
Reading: kg/cm² 8.4
